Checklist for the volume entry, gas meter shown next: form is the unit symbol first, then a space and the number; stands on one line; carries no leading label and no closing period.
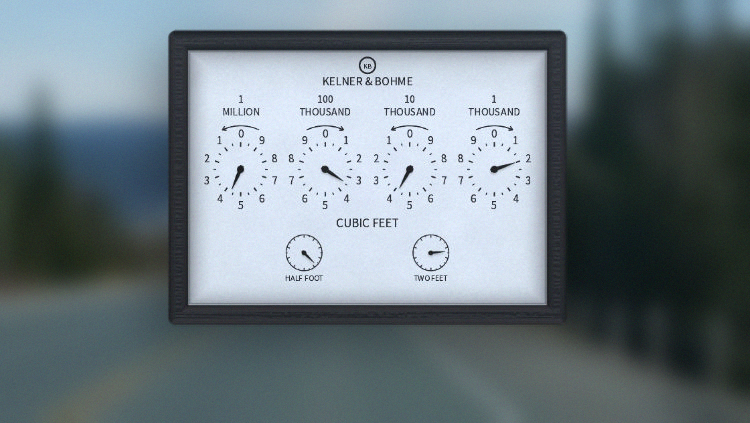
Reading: ft³ 434200
